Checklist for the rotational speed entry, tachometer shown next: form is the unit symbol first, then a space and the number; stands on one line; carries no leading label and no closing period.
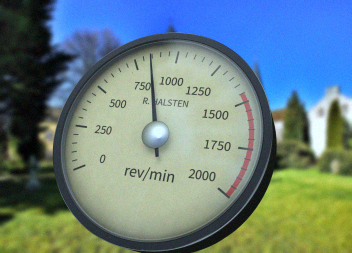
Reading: rpm 850
